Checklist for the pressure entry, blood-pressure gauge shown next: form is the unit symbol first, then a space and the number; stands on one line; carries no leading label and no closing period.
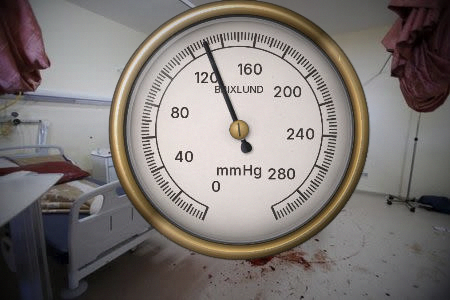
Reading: mmHg 130
